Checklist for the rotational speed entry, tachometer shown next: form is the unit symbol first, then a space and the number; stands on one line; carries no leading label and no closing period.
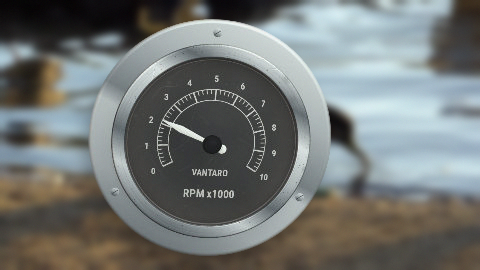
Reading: rpm 2200
